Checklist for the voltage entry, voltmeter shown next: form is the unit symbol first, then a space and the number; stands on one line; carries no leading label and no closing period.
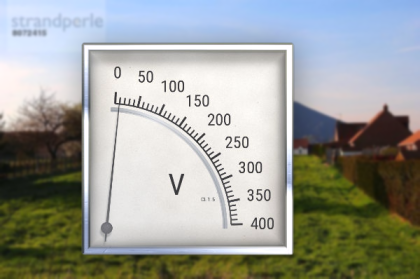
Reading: V 10
